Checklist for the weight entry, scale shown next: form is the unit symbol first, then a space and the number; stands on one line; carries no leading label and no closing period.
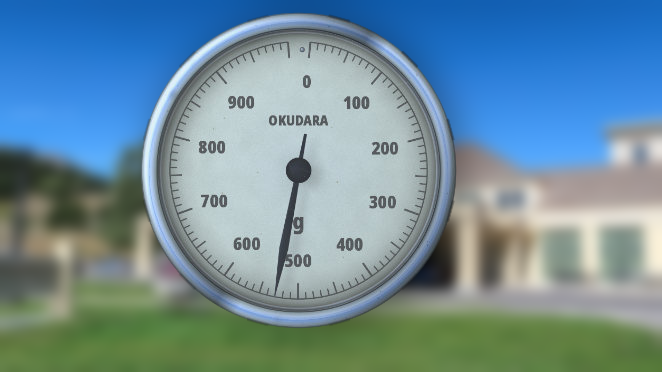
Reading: g 530
